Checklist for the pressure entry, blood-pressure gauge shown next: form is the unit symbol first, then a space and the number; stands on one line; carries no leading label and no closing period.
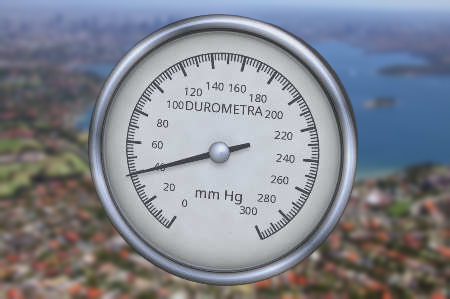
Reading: mmHg 40
